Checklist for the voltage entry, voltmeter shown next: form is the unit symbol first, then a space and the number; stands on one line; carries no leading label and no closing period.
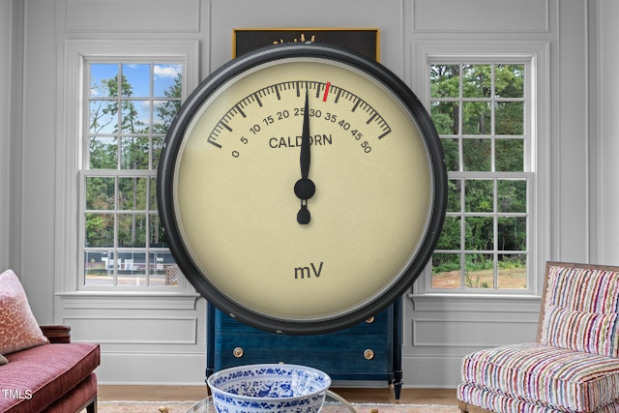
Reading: mV 27
